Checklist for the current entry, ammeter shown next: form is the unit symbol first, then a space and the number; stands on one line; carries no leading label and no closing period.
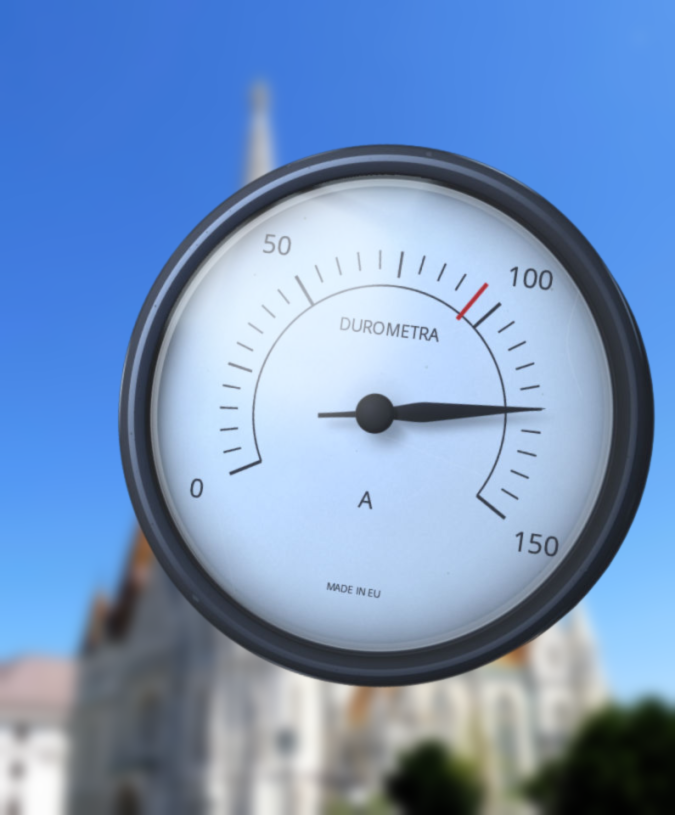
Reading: A 125
